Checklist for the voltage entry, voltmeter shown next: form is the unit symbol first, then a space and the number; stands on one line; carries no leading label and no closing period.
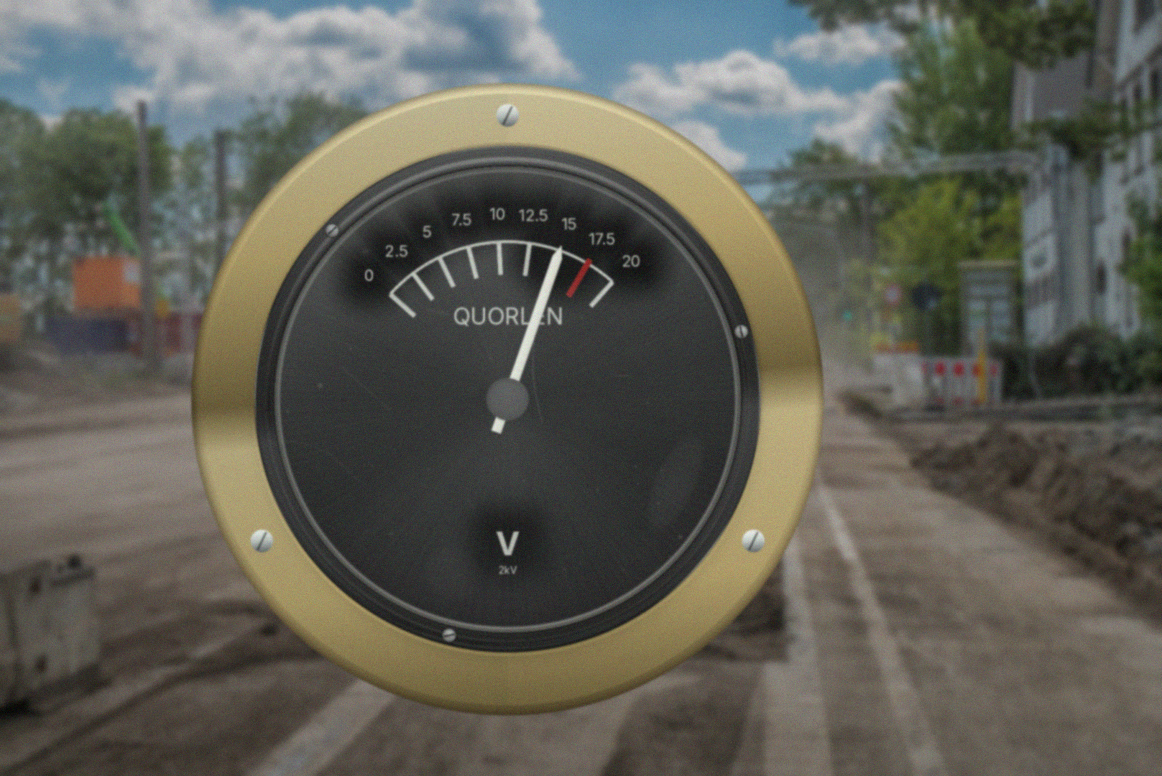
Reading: V 15
